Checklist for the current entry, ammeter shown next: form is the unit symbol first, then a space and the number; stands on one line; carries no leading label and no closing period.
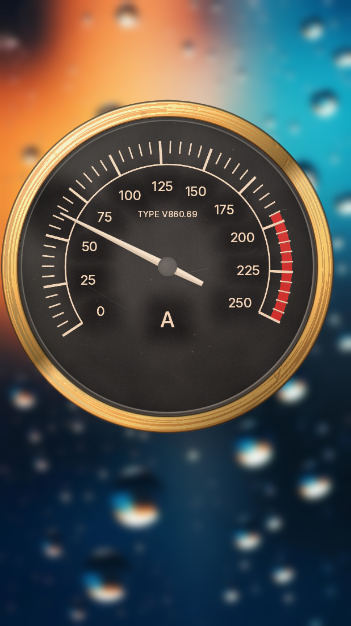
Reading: A 62.5
